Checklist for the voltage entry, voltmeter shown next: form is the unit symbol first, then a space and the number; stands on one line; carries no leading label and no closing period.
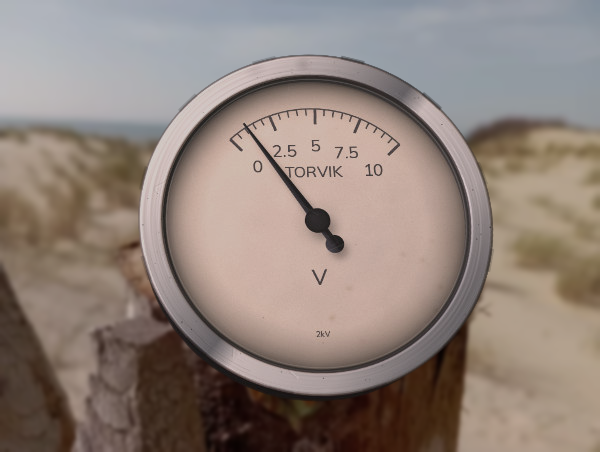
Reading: V 1
